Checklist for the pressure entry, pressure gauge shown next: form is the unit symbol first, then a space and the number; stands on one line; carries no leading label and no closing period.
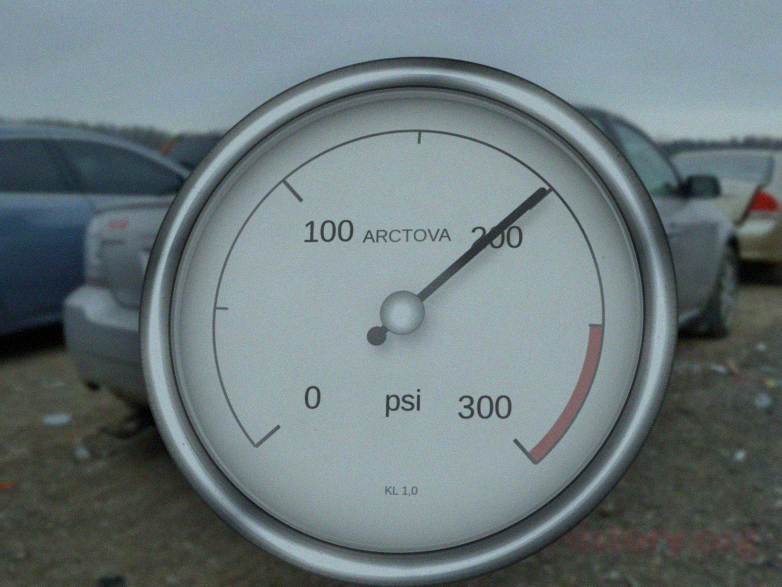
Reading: psi 200
